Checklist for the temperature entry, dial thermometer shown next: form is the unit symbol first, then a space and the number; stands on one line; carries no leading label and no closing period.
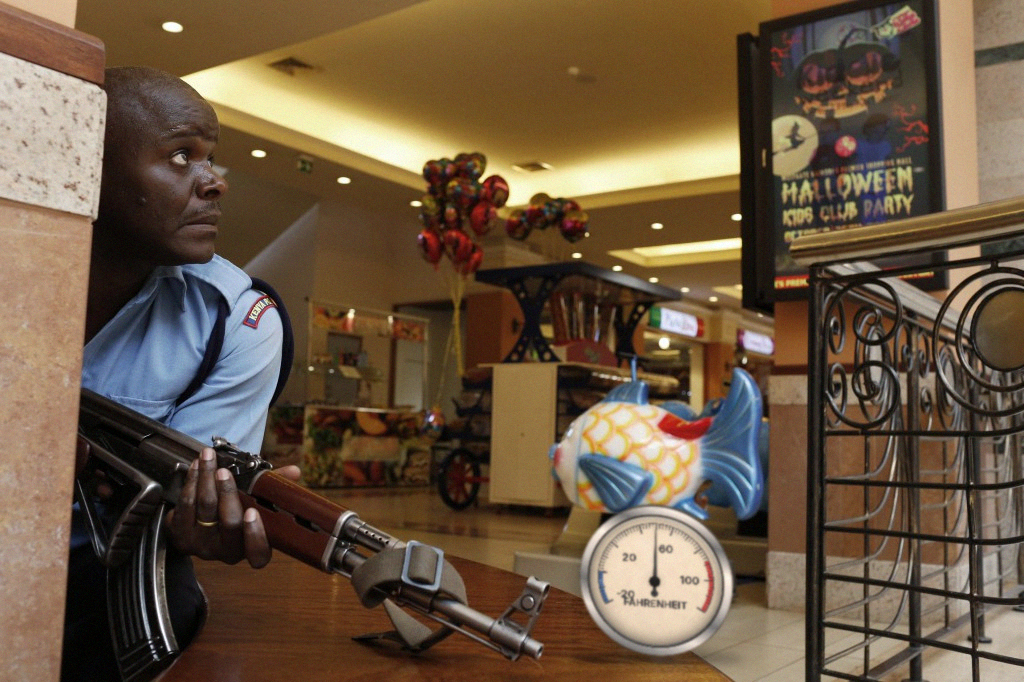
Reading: °F 50
